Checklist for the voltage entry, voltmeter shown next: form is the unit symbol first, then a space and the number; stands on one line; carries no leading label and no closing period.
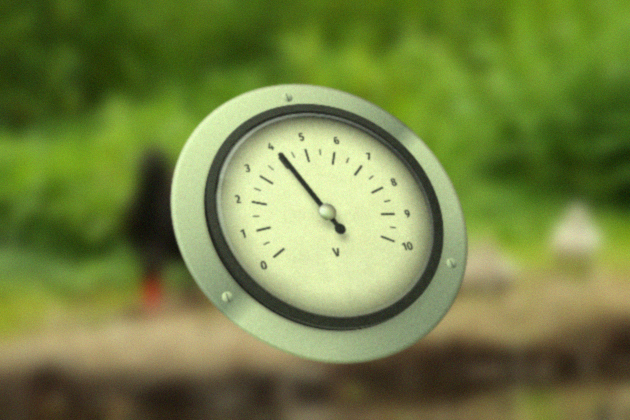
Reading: V 4
